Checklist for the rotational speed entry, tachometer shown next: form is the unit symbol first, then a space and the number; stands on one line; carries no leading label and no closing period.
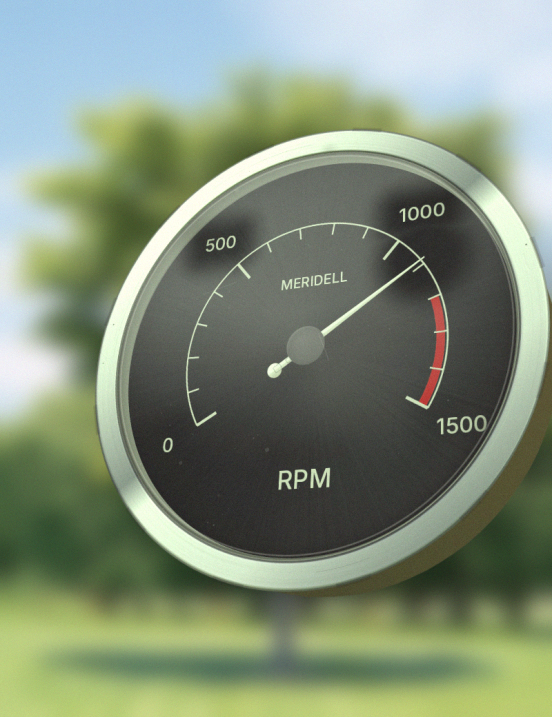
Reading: rpm 1100
